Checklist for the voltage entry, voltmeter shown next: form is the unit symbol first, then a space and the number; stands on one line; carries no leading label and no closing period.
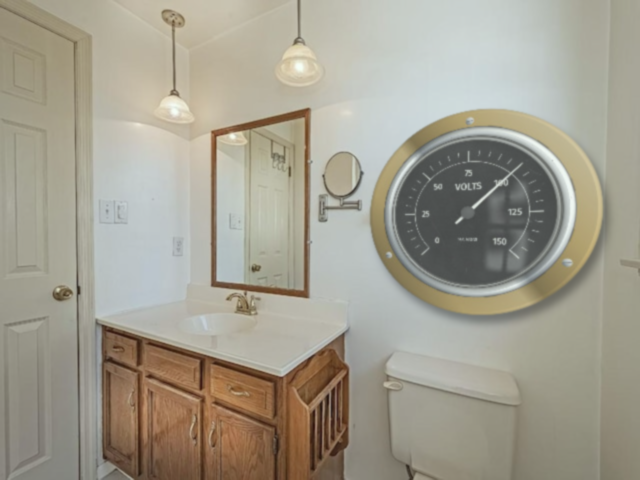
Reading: V 100
